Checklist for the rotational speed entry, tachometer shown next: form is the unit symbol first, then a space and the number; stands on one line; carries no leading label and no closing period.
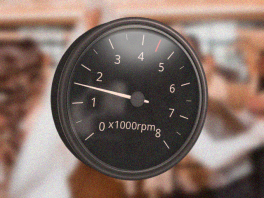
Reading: rpm 1500
